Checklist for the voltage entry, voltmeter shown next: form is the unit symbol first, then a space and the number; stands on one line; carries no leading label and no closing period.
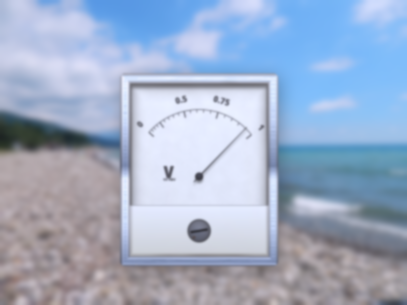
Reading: V 0.95
